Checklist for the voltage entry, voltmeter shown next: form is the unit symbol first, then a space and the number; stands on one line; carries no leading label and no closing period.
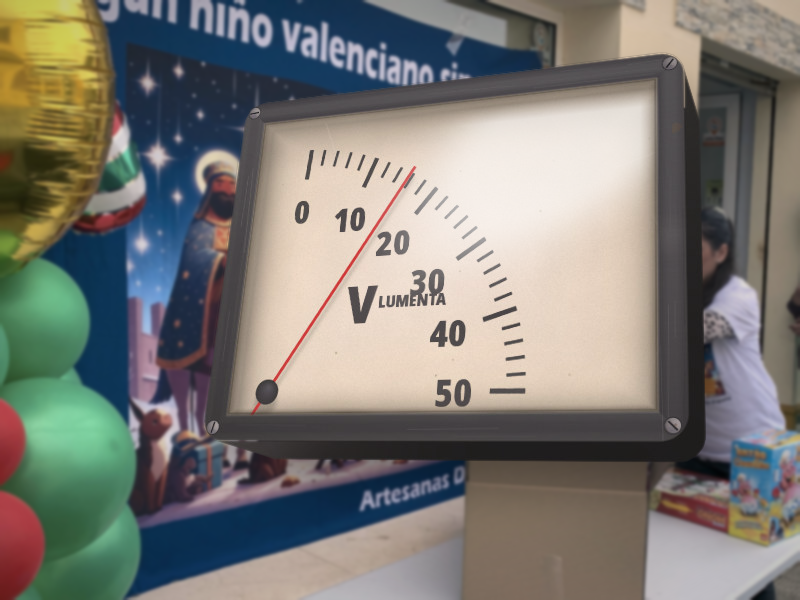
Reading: V 16
